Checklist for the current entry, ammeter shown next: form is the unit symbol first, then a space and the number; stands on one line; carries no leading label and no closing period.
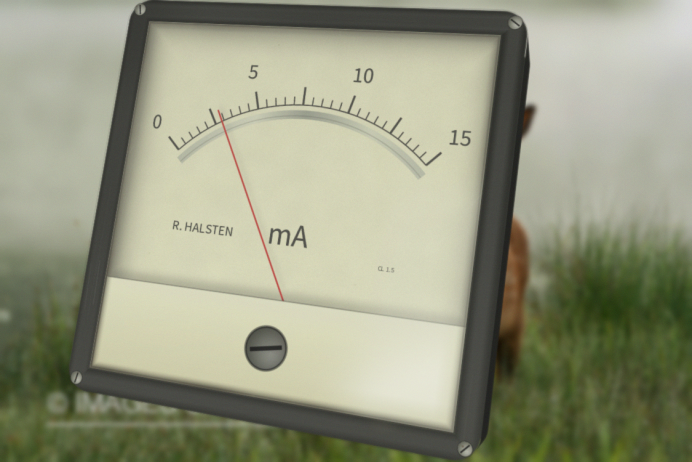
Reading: mA 3
